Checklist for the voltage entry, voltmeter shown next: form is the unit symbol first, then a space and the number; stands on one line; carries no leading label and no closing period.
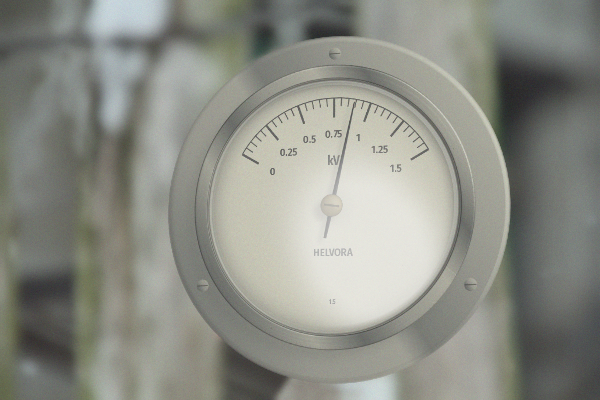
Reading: kV 0.9
